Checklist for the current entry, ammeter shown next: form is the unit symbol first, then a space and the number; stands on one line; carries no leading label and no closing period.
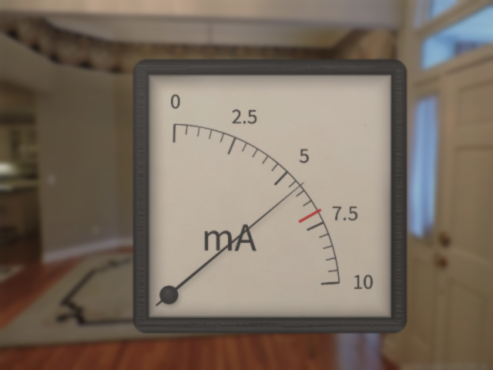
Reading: mA 5.75
